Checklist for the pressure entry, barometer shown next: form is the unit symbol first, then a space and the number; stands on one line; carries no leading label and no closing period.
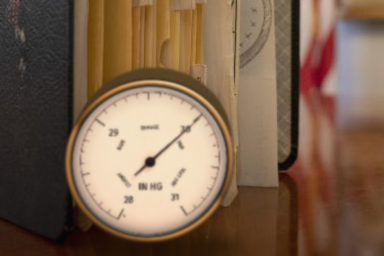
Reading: inHg 30
